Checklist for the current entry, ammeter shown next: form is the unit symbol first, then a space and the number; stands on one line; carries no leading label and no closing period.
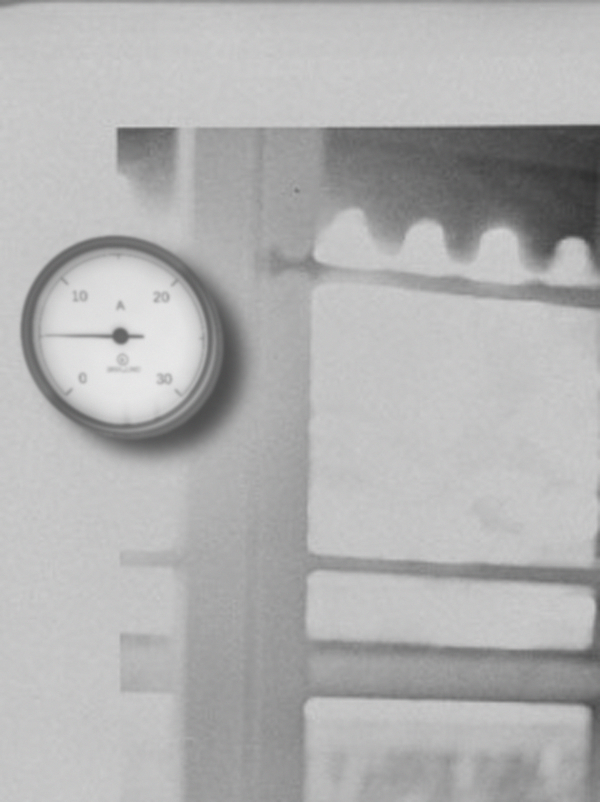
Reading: A 5
